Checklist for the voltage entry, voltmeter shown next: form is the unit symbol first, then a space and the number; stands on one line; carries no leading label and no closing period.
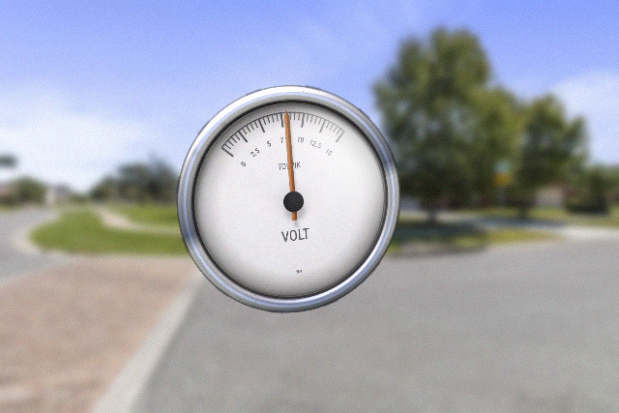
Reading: V 8
